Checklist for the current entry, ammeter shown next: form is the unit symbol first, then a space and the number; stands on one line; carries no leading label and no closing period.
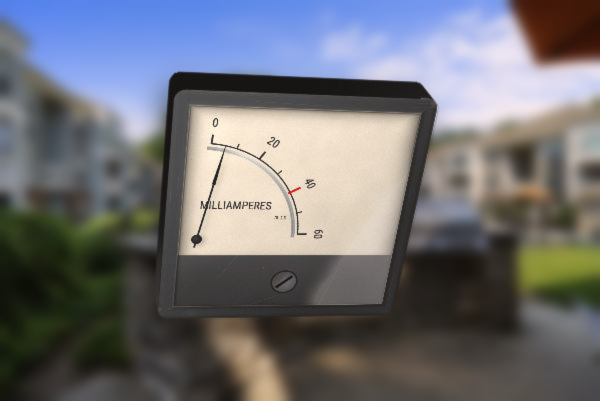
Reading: mA 5
